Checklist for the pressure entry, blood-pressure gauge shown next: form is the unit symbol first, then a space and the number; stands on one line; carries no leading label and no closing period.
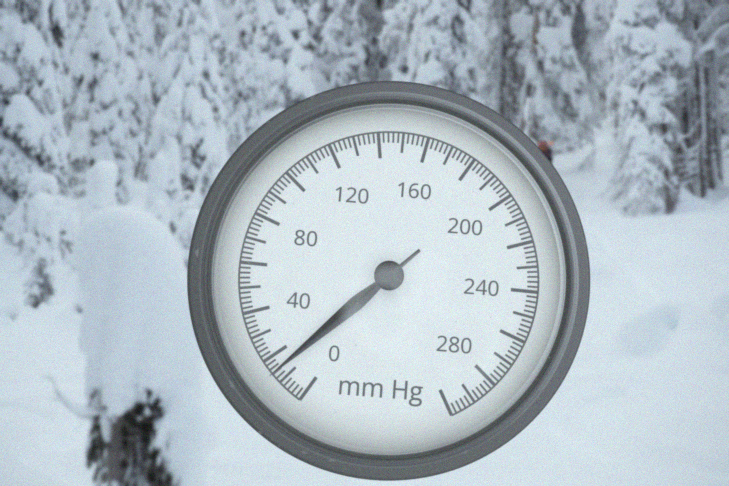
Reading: mmHg 14
